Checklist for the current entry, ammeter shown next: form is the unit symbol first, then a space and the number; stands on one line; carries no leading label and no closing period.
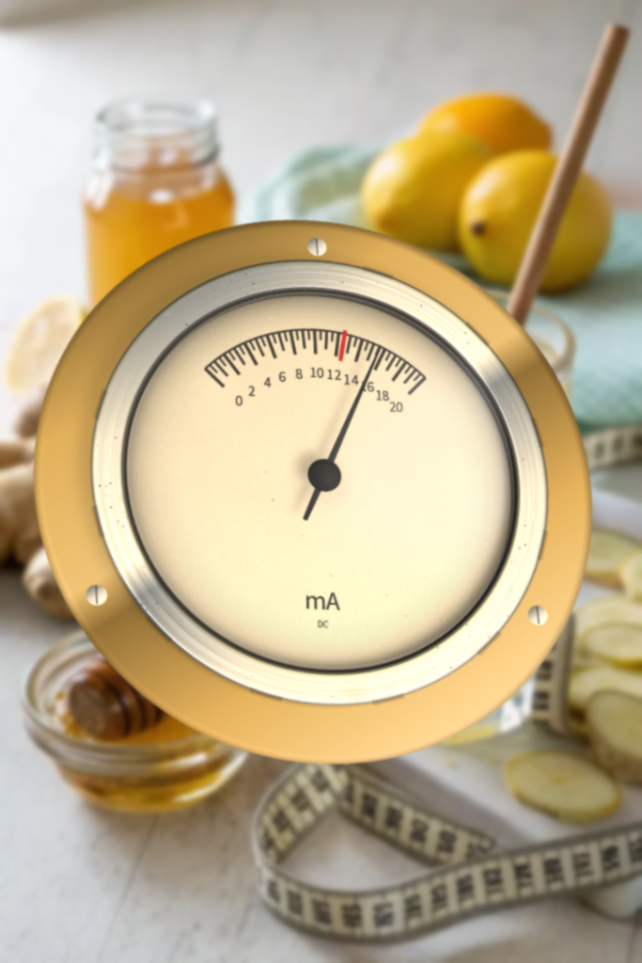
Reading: mA 15.5
